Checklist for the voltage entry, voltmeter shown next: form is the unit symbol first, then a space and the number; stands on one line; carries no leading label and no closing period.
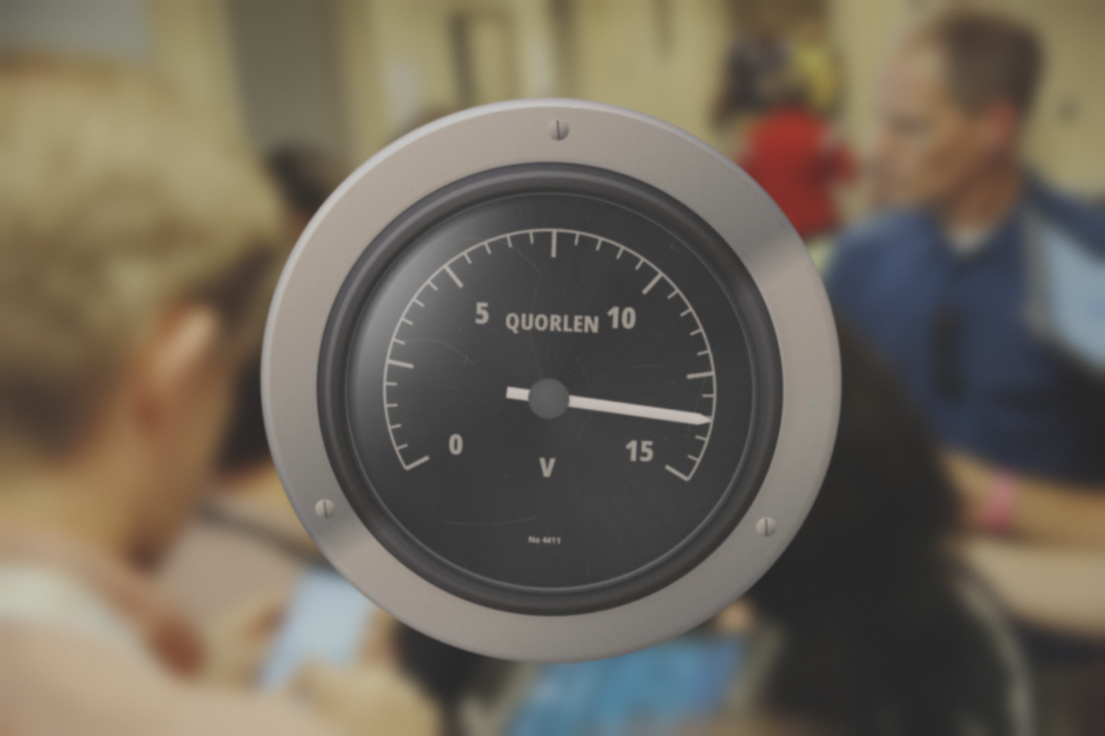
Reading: V 13.5
